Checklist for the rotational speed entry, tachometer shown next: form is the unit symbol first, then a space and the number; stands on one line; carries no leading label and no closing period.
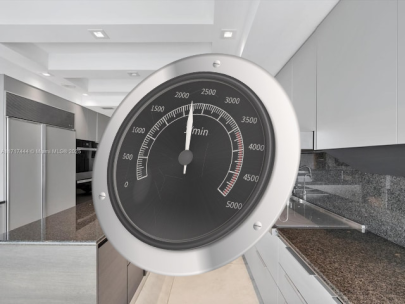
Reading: rpm 2250
